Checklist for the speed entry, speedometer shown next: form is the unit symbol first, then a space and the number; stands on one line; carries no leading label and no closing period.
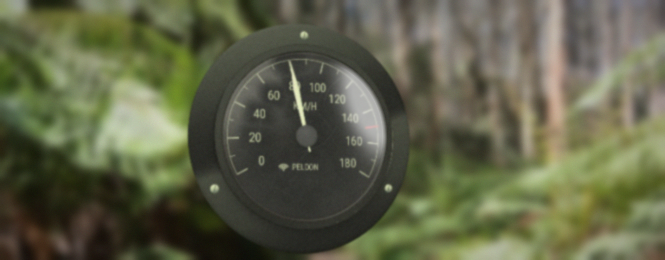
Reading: km/h 80
